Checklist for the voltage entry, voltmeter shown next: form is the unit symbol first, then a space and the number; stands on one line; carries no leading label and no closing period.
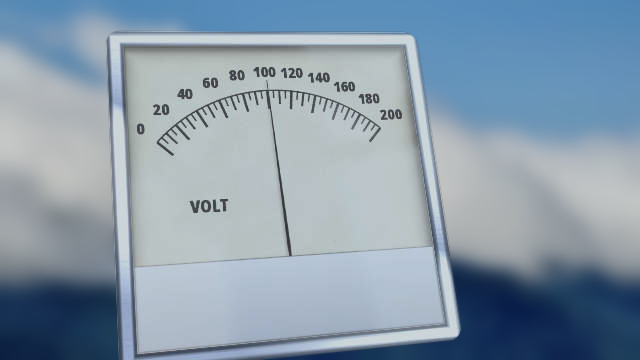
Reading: V 100
